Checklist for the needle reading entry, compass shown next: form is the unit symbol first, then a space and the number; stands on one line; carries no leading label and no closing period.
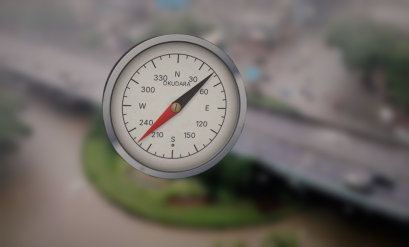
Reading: ° 225
